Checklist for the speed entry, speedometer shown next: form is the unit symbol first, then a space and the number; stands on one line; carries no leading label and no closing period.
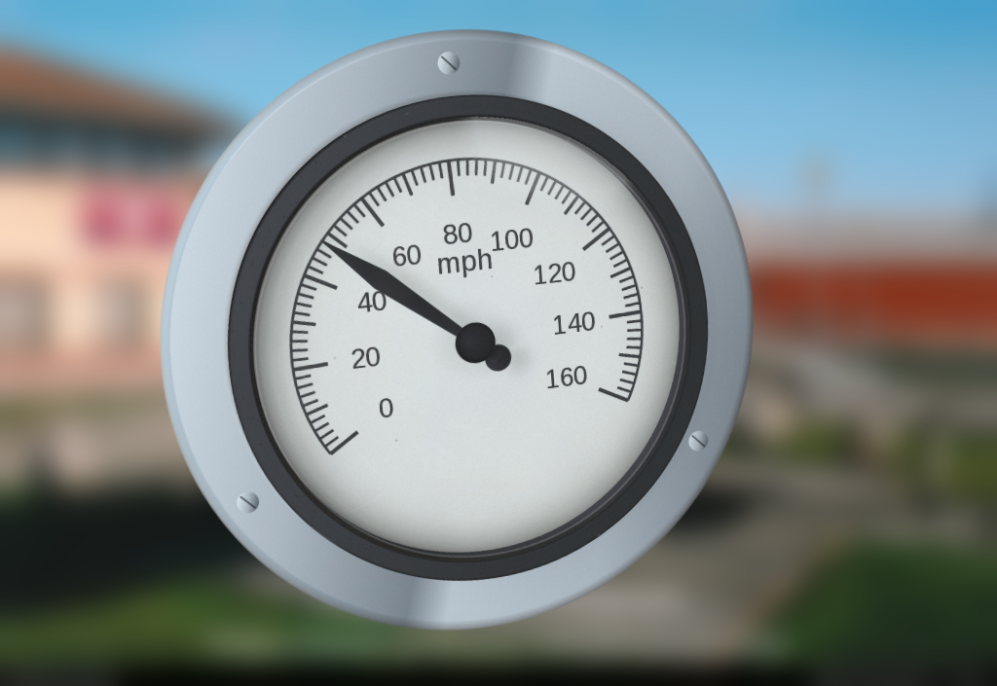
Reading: mph 48
